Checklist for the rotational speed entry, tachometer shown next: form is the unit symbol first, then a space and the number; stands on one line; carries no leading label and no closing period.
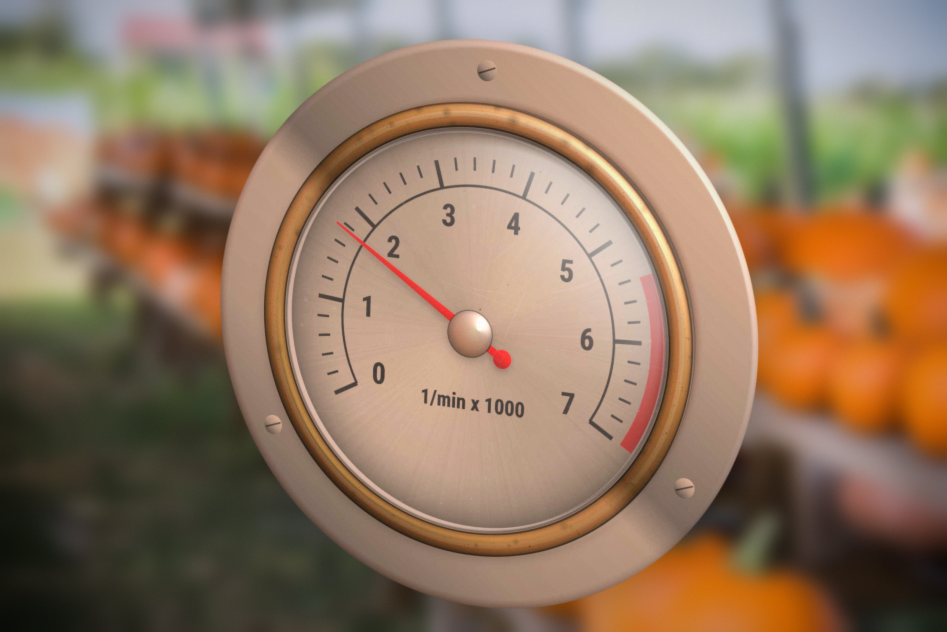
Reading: rpm 1800
